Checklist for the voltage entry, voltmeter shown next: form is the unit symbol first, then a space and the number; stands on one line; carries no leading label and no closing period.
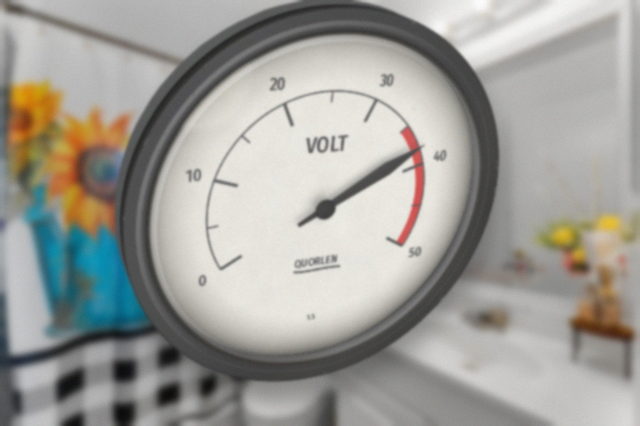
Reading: V 37.5
